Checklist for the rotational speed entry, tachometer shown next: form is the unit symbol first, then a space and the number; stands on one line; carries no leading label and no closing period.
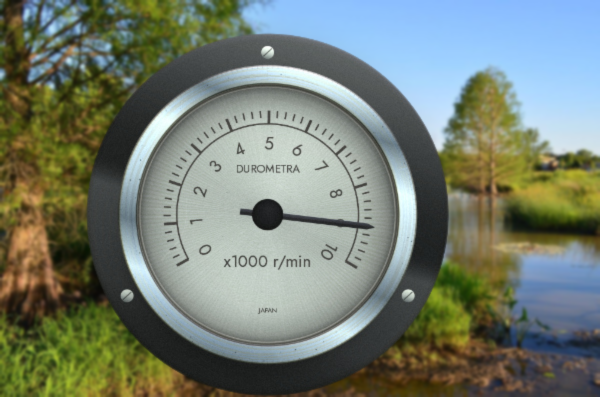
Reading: rpm 9000
